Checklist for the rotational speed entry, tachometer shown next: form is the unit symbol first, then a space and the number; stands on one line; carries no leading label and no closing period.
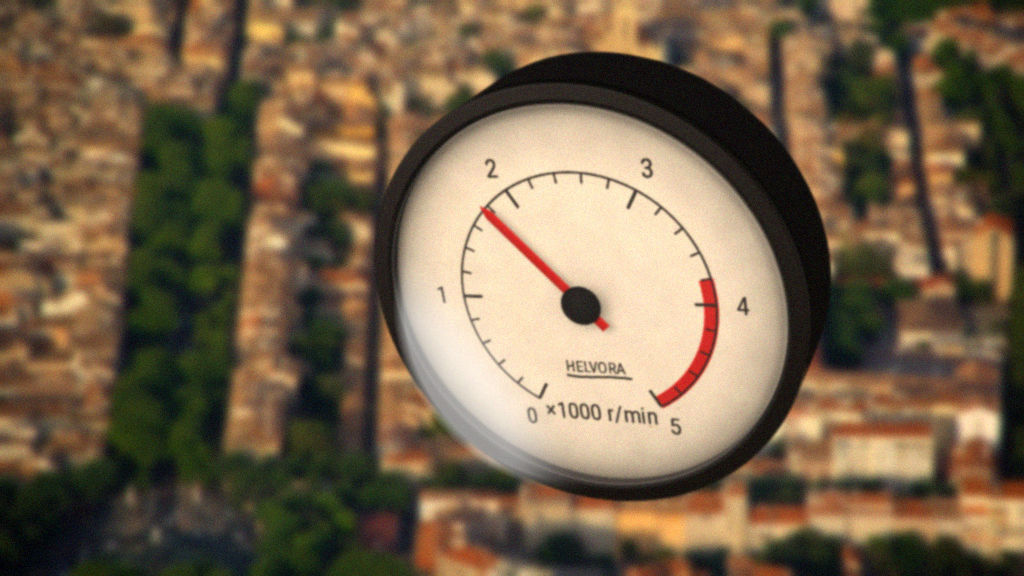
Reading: rpm 1800
